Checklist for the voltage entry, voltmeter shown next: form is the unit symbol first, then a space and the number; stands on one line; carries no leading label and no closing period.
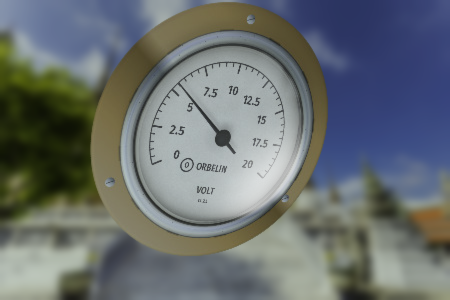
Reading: V 5.5
